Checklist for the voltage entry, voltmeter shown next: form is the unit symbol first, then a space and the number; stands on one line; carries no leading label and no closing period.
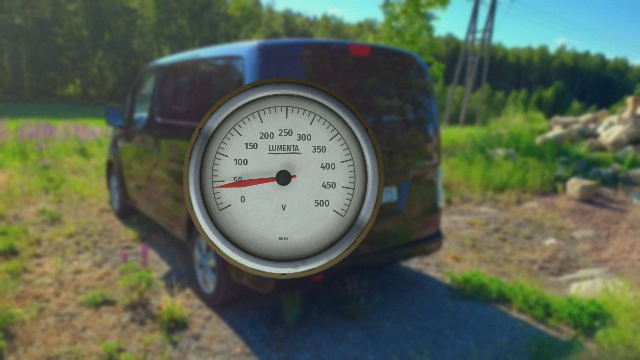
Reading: V 40
